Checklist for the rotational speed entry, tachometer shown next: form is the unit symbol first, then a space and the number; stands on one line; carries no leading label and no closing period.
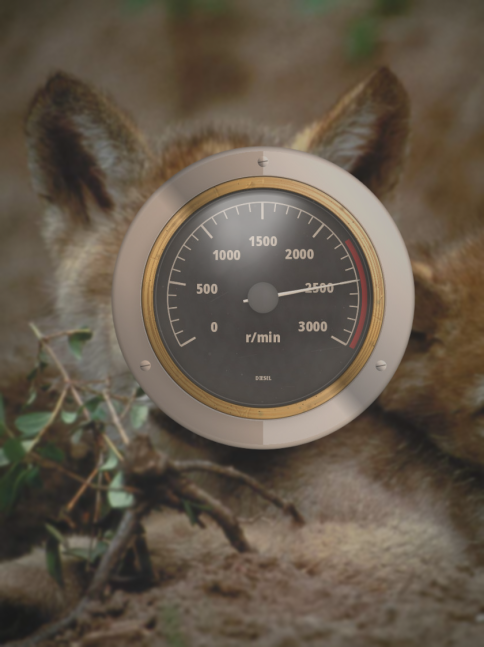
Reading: rpm 2500
